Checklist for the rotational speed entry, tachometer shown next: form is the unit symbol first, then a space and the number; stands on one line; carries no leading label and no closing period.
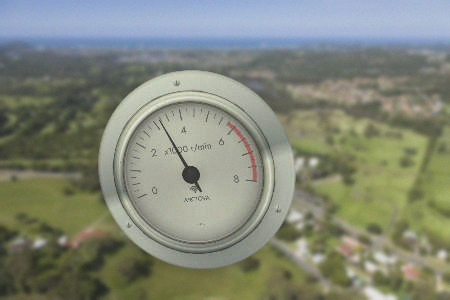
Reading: rpm 3250
